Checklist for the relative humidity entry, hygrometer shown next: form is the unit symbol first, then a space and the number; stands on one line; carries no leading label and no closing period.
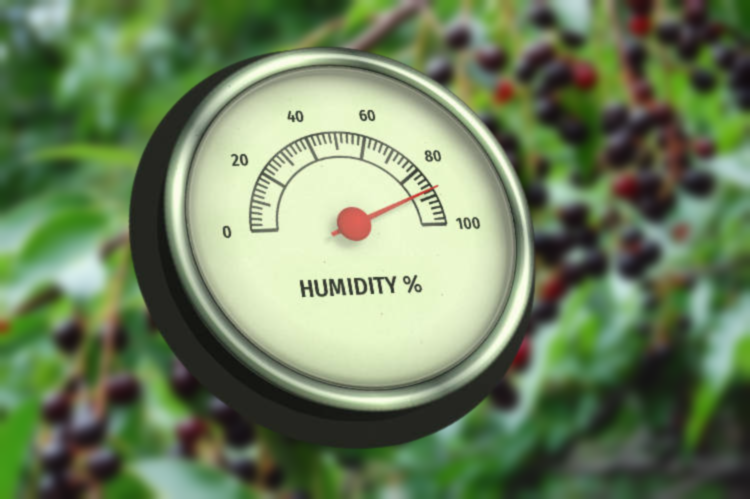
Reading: % 88
